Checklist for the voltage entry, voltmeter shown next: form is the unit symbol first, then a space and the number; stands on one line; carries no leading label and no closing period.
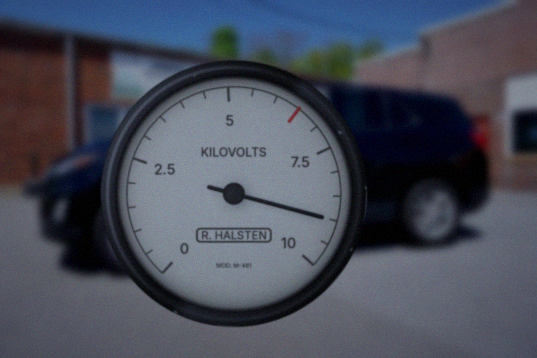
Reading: kV 9
